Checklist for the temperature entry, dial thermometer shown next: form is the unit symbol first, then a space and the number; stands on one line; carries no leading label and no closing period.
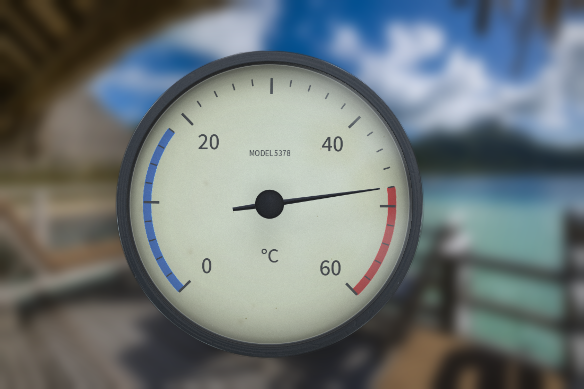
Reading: °C 48
